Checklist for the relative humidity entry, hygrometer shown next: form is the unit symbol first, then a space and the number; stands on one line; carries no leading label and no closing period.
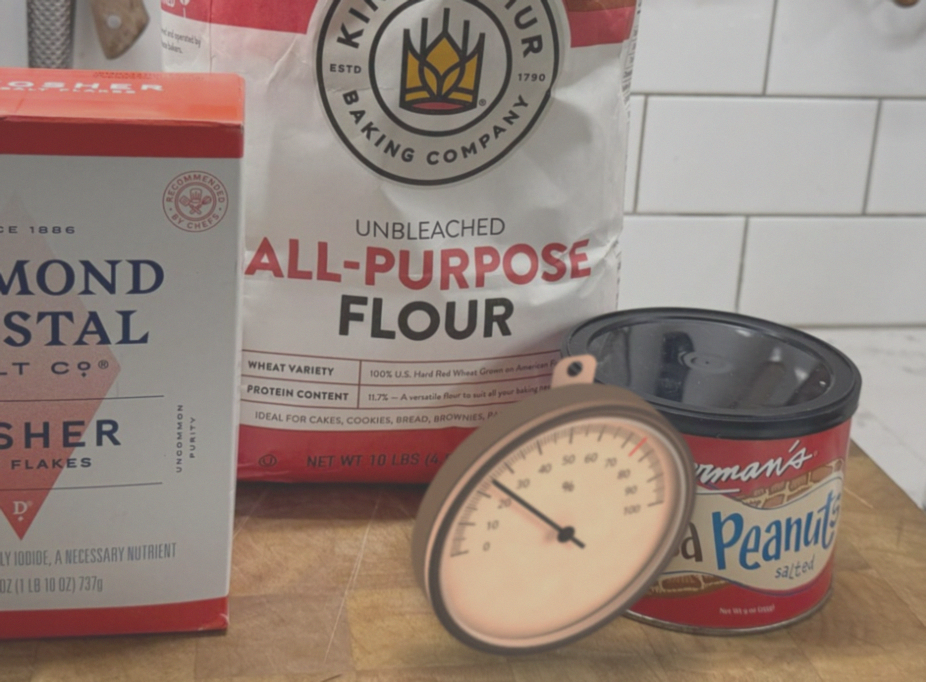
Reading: % 25
